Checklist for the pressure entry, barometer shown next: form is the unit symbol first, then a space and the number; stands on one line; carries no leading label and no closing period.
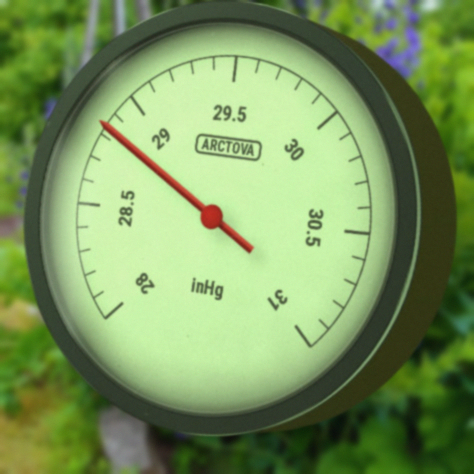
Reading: inHg 28.85
